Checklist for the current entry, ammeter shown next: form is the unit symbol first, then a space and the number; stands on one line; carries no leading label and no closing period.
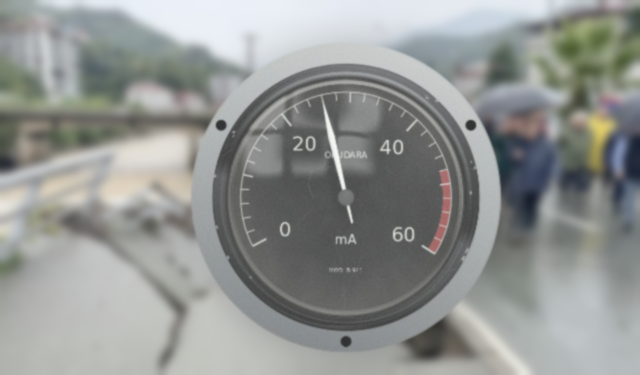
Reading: mA 26
